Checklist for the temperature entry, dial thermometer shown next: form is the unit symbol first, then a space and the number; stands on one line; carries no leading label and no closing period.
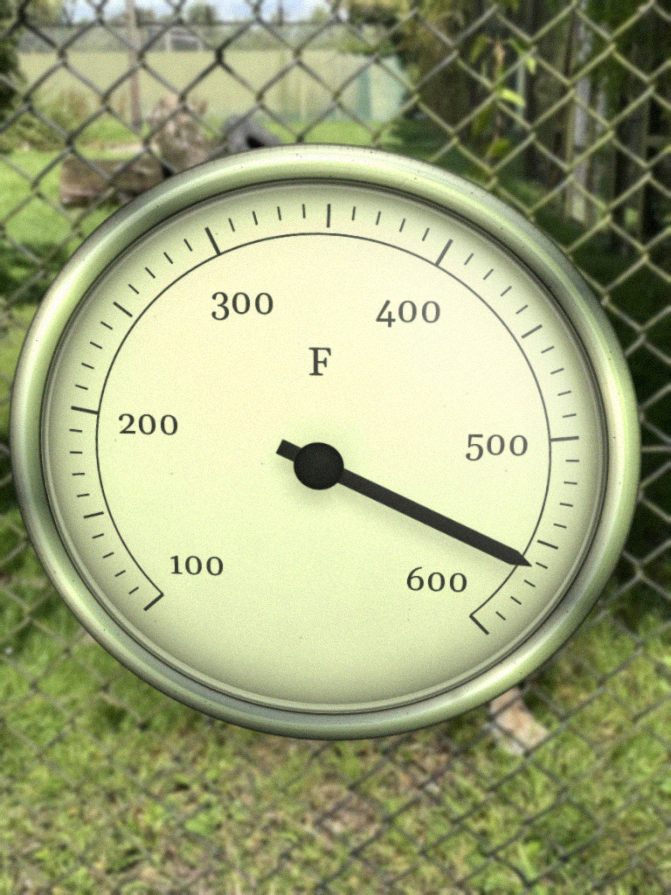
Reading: °F 560
